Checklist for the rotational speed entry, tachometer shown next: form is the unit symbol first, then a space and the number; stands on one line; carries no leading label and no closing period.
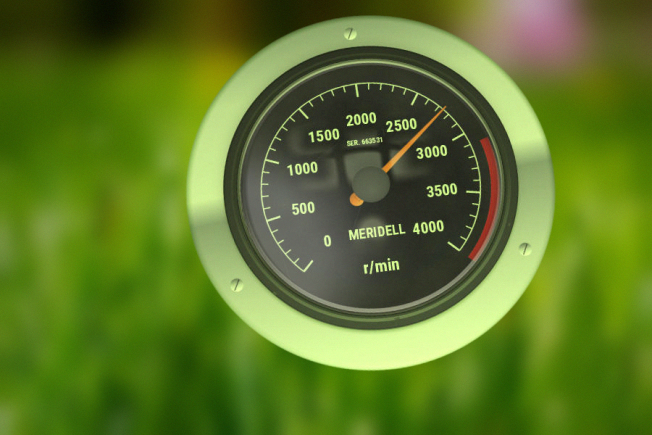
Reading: rpm 2750
